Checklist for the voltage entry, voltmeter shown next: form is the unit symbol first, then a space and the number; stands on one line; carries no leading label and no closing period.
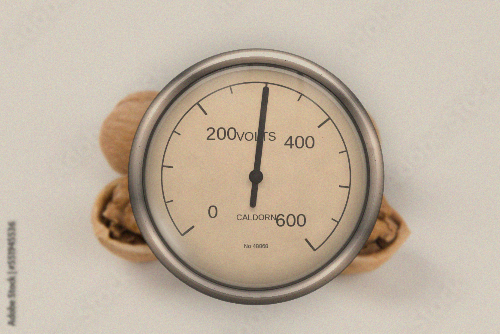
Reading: V 300
